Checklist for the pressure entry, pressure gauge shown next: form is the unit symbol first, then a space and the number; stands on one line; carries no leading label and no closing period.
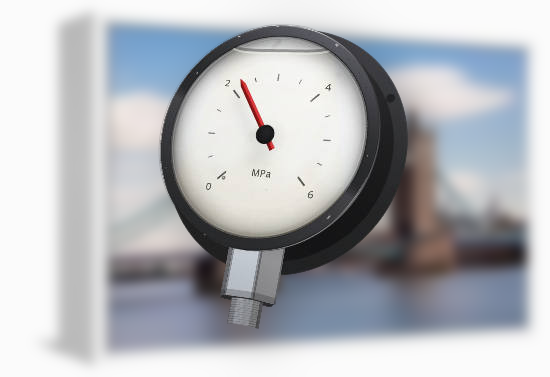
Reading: MPa 2.25
